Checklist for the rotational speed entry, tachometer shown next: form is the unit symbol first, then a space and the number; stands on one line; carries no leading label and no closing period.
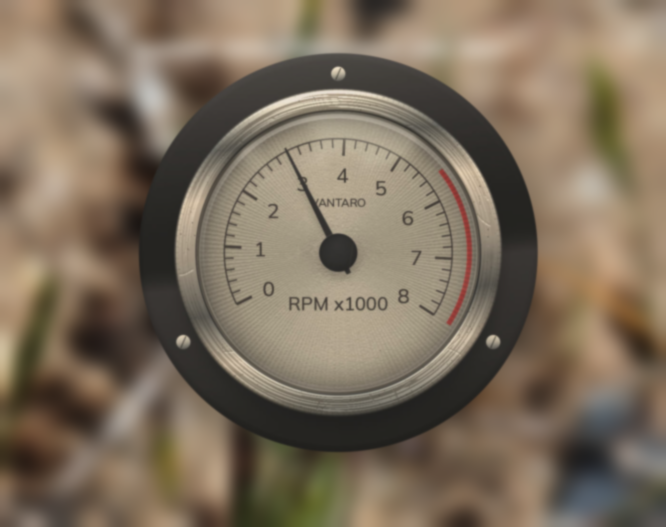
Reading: rpm 3000
